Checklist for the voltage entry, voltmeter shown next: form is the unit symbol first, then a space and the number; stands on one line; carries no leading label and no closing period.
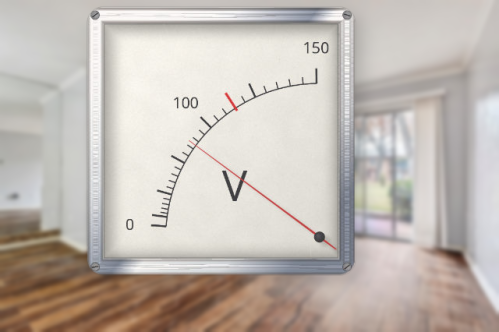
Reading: V 87.5
